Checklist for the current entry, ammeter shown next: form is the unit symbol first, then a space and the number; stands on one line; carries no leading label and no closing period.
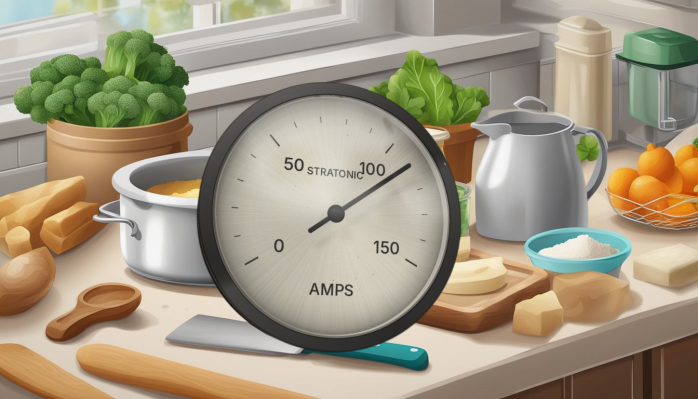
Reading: A 110
